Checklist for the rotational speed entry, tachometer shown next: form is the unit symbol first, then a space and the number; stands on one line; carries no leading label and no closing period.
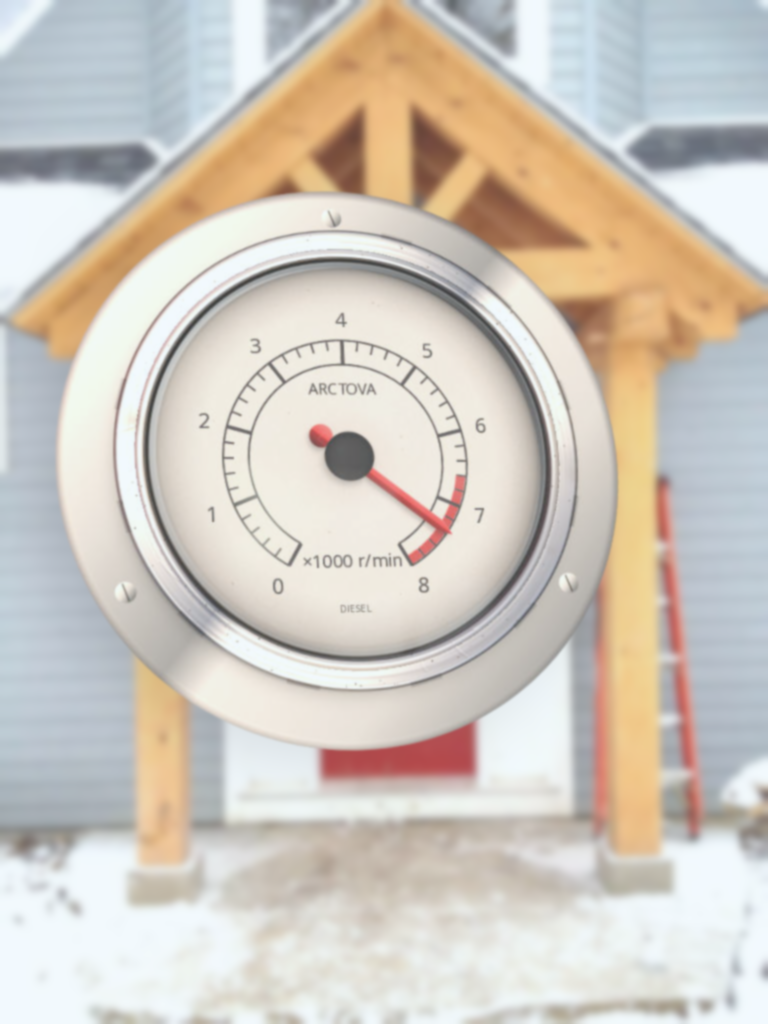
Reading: rpm 7400
